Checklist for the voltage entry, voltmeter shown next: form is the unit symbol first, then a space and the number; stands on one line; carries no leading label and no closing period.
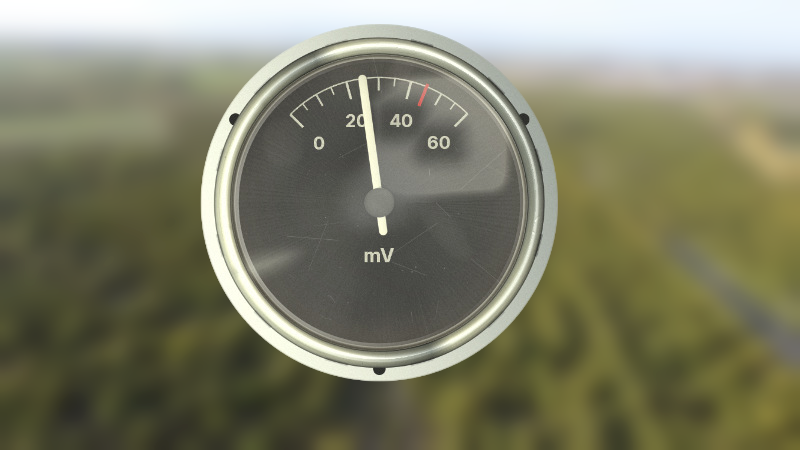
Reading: mV 25
